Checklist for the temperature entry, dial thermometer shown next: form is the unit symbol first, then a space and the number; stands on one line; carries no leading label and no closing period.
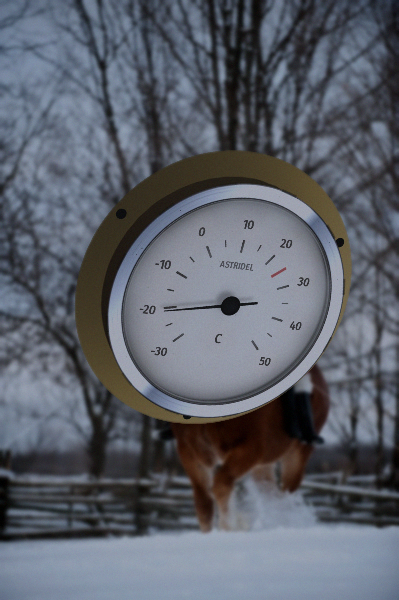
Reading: °C -20
